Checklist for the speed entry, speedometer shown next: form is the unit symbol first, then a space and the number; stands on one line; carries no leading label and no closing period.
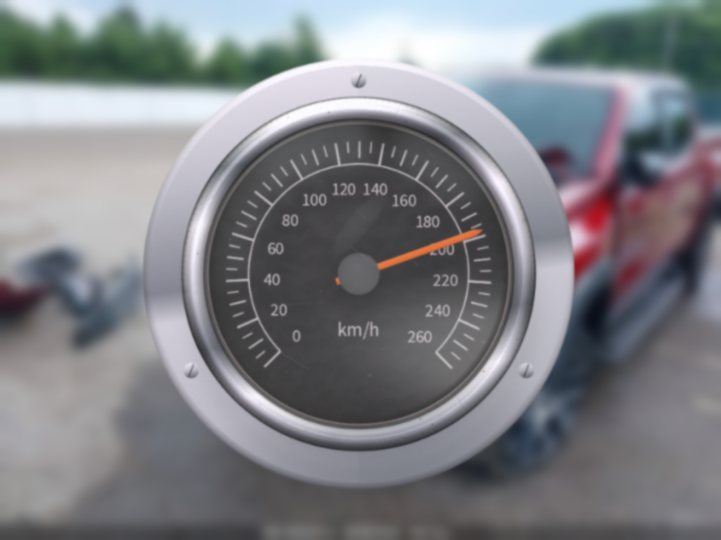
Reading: km/h 197.5
